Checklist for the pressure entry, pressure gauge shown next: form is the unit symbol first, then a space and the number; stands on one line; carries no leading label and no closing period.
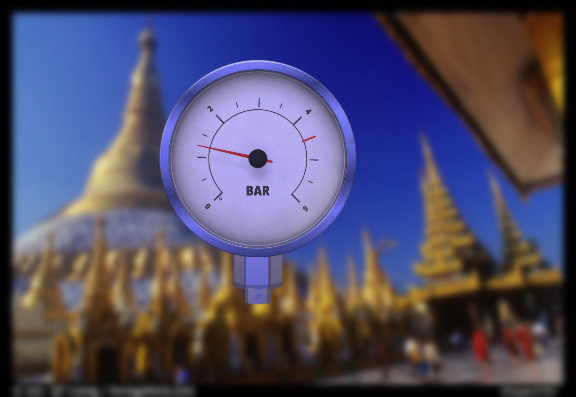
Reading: bar 1.25
